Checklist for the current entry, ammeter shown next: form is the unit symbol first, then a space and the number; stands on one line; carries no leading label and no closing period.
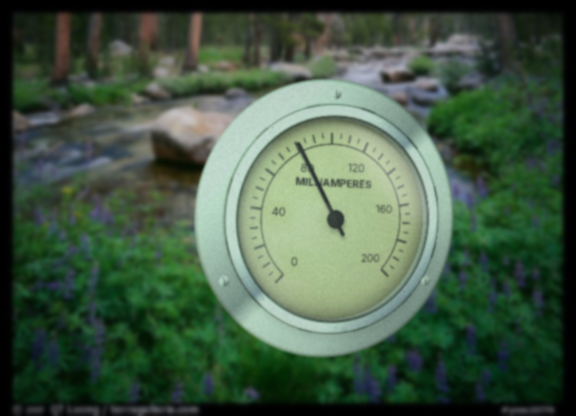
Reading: mA 80
